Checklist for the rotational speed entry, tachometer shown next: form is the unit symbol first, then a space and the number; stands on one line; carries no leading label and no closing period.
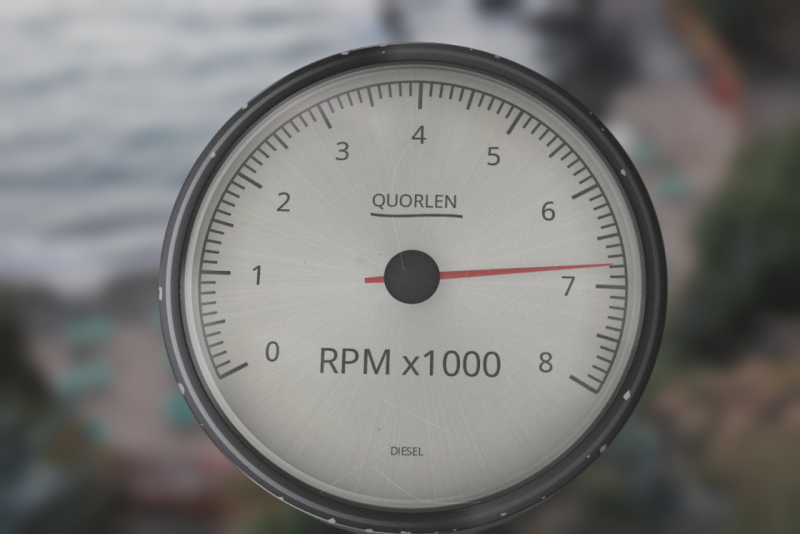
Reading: rpm 6800
